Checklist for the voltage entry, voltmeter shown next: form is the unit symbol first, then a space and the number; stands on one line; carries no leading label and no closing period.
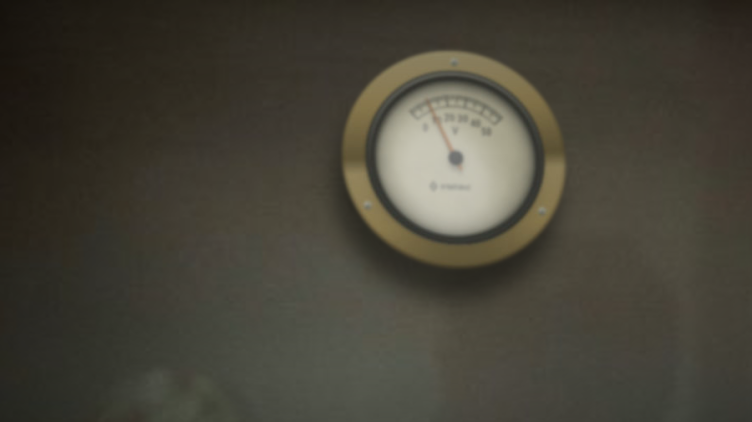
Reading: V 10
